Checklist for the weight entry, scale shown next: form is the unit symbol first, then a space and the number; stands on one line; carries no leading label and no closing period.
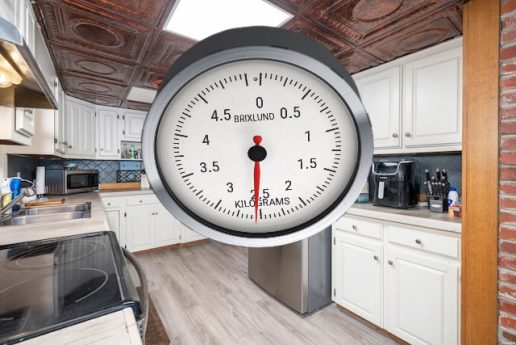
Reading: kg 2.55
